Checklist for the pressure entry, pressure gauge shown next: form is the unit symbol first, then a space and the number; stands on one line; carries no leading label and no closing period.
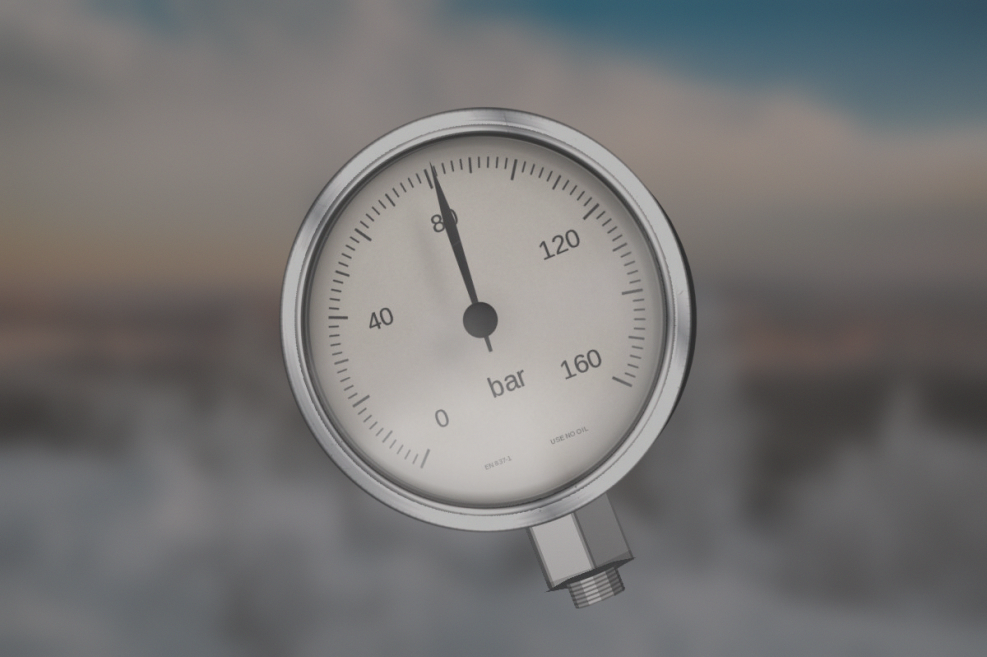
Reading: bar 82
